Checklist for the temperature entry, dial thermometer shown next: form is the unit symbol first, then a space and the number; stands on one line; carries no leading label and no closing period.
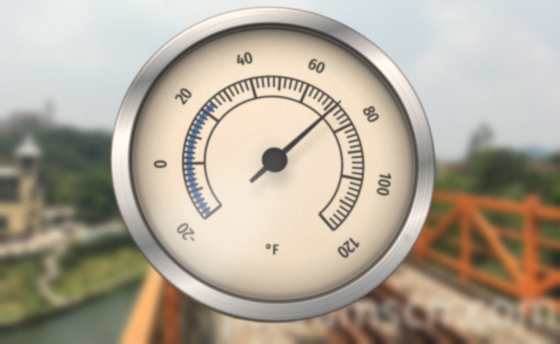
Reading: °F 72
